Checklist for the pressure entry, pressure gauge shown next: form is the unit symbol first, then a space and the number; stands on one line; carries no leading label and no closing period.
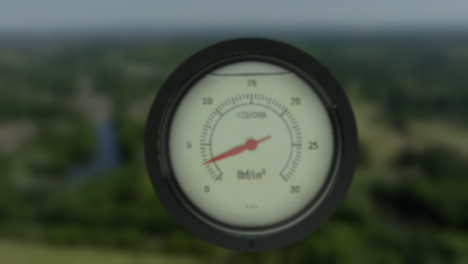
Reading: psi 2.5
